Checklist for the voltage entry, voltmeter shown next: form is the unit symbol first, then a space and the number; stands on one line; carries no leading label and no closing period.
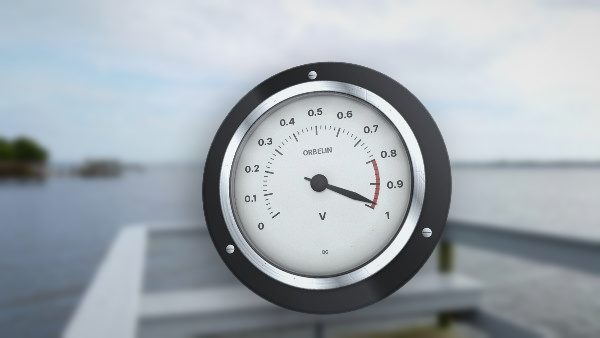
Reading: V 0.98
